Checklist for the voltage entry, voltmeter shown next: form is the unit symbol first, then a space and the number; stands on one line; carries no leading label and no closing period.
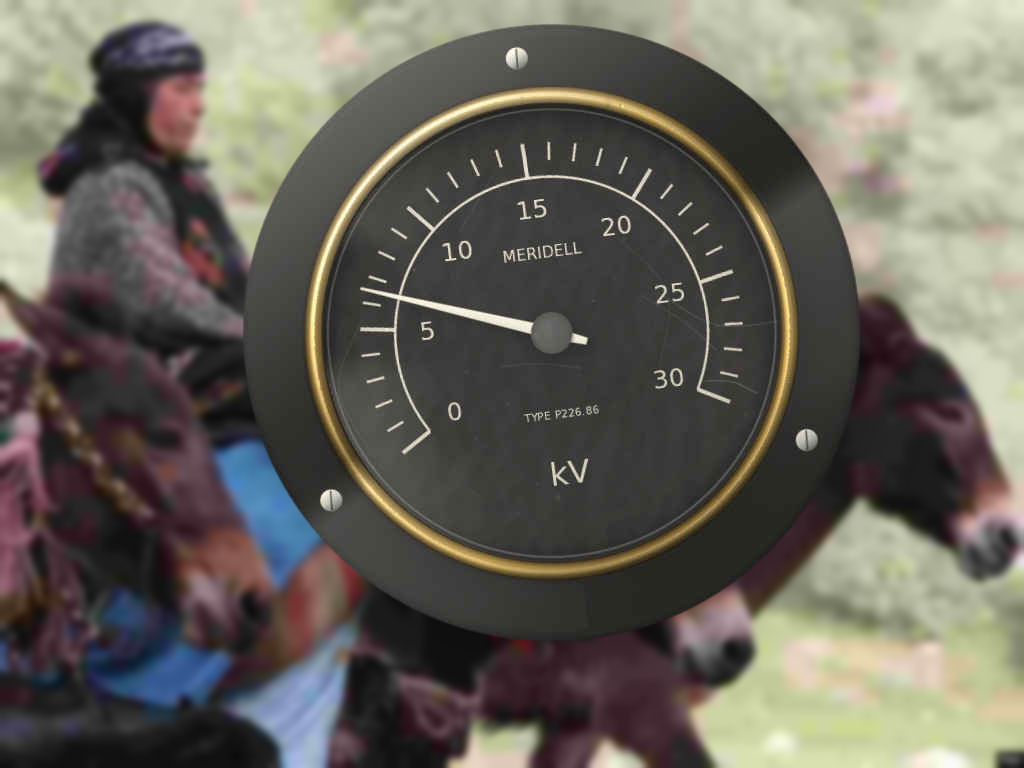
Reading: kV 6.5
